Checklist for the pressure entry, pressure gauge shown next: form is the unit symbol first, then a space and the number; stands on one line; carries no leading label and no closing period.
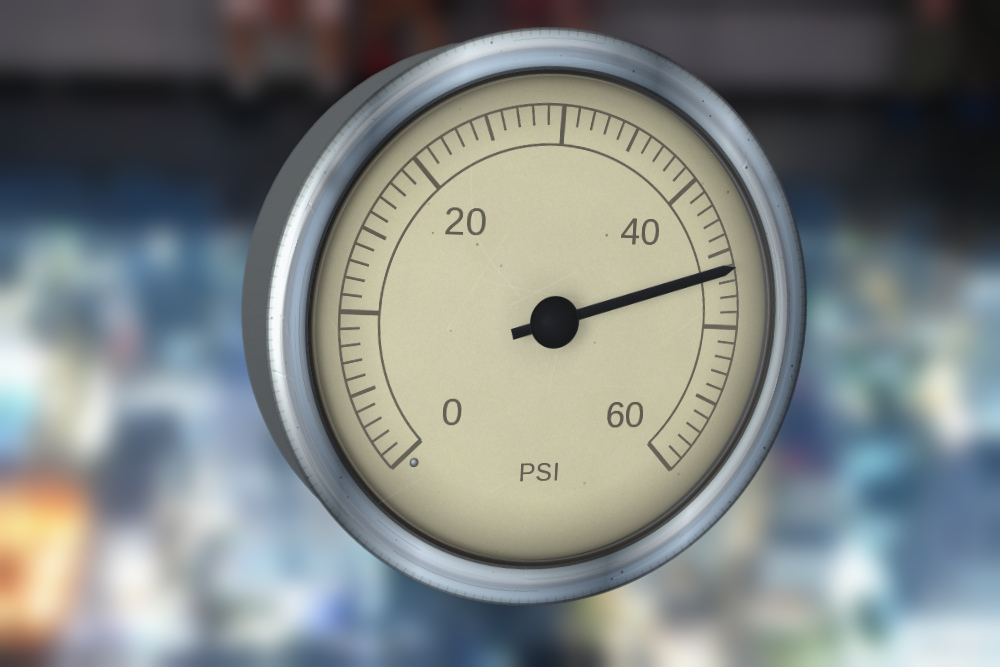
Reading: psi 46
